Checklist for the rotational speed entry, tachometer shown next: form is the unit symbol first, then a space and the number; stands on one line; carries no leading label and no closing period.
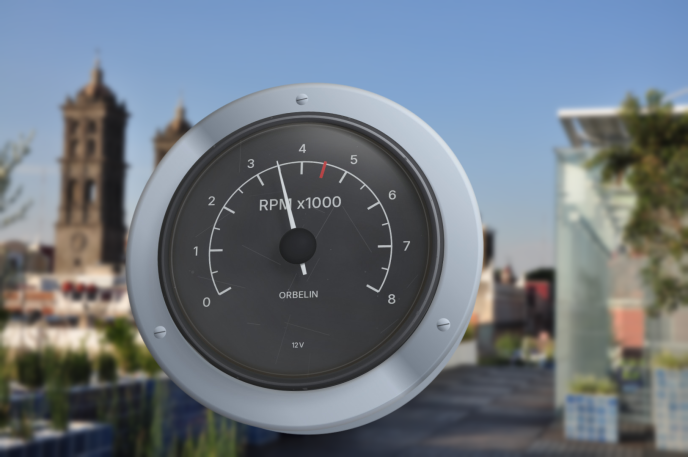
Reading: rpm 3500
